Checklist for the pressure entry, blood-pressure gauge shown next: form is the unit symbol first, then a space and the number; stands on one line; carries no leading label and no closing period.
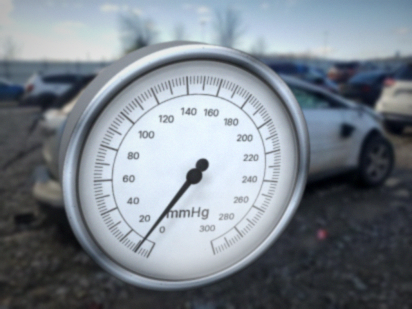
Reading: mmHg 10
